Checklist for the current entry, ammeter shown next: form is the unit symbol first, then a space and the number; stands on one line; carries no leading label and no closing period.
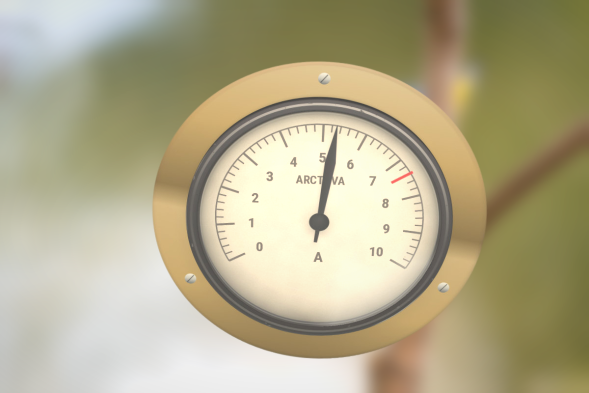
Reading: A 5.3
